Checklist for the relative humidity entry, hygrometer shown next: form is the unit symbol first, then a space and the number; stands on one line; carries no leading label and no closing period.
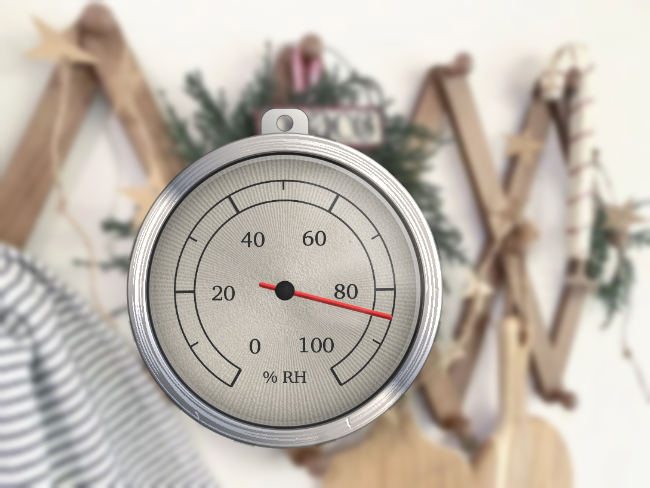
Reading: % 85
